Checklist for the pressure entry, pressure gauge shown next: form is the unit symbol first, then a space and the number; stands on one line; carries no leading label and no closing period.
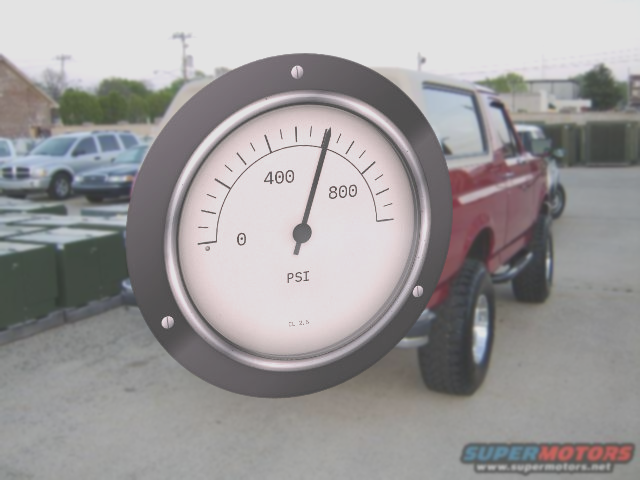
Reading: psi 600
